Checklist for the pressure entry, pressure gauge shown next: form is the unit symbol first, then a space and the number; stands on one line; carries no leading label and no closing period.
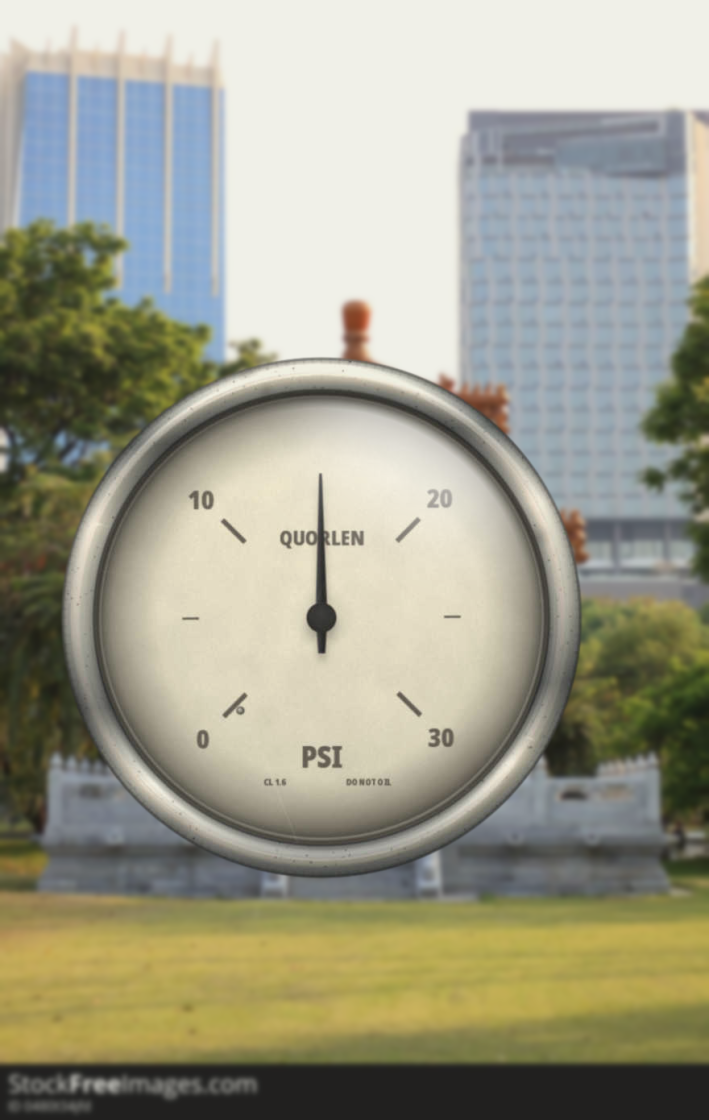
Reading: psi 15
